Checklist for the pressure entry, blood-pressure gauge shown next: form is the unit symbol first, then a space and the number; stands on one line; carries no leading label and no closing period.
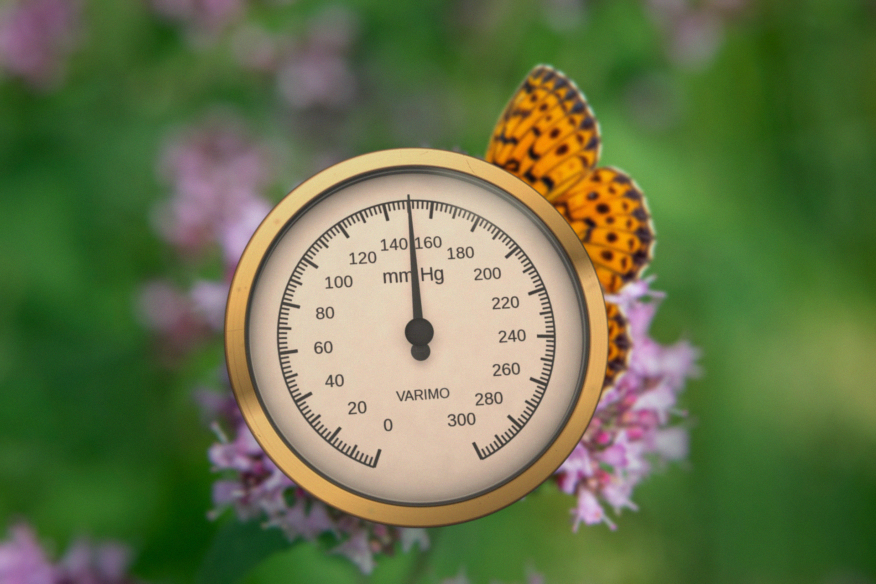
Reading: mmHg 150
